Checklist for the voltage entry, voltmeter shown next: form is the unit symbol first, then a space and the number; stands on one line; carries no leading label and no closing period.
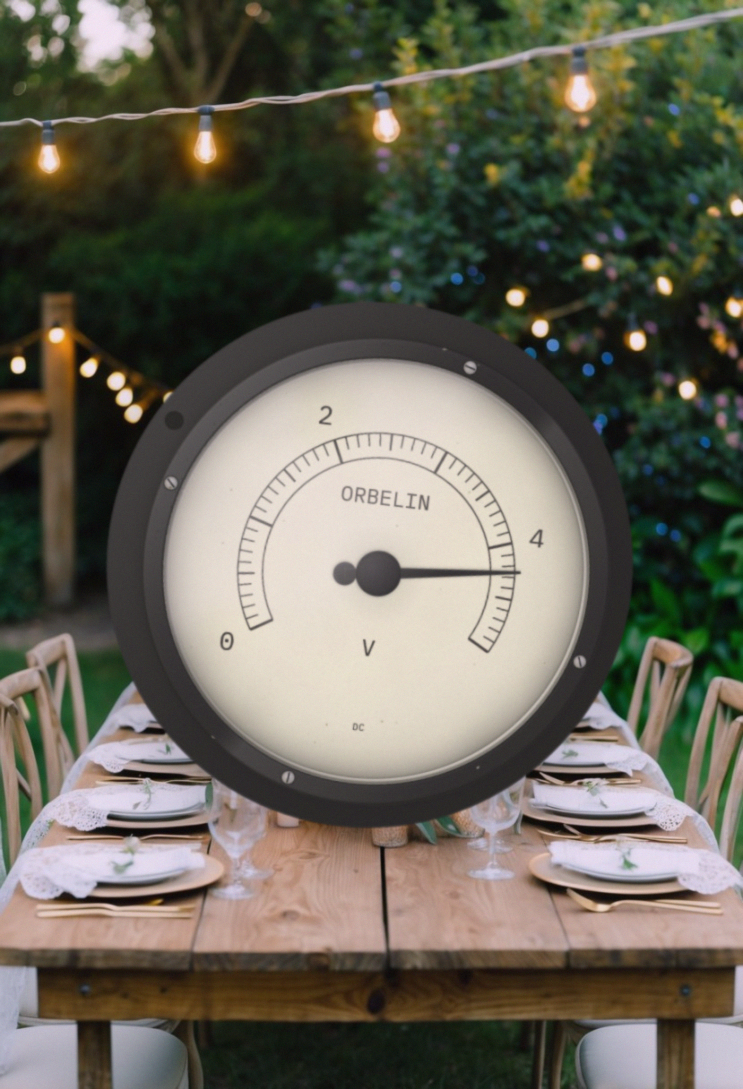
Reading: V 4.25
